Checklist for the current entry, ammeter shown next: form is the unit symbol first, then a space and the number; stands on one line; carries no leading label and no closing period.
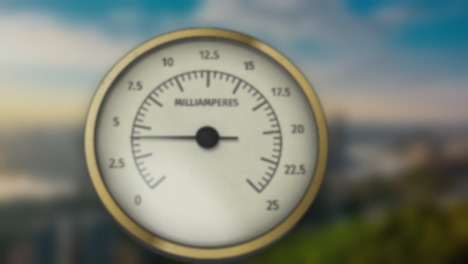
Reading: mA 4
